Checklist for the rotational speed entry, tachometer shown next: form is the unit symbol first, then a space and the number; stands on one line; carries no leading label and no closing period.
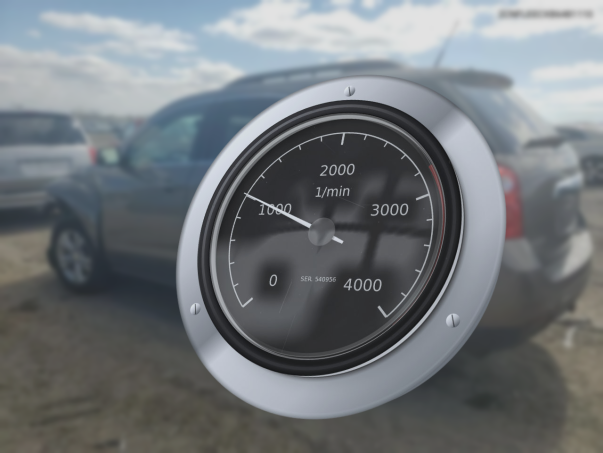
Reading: rpm 1000
